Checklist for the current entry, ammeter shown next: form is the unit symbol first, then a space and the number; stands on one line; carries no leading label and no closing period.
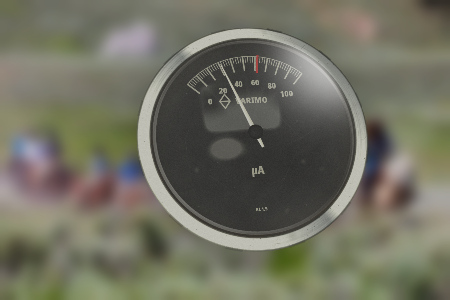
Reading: µA 30
